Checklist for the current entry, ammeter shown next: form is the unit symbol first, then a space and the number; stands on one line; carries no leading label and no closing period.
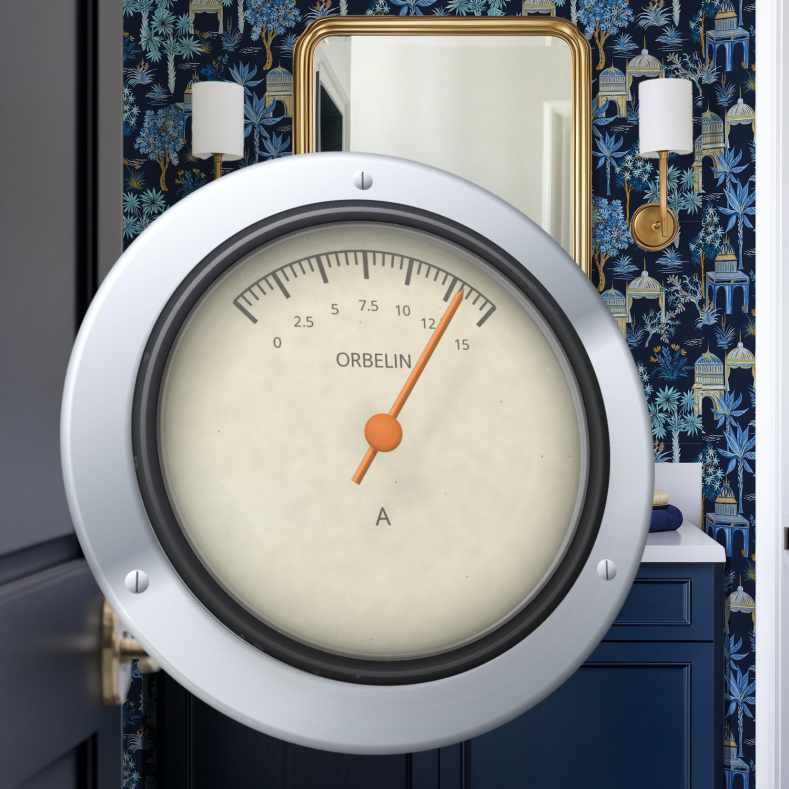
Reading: A 13
